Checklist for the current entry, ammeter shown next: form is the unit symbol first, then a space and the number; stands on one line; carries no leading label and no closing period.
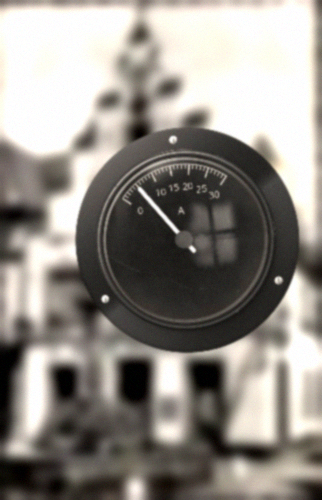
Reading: A 5
